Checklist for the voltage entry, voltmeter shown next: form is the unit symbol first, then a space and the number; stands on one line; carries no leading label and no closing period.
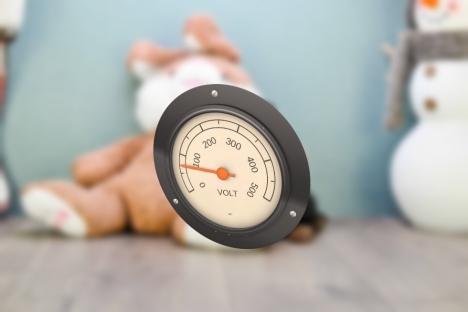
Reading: V 75
